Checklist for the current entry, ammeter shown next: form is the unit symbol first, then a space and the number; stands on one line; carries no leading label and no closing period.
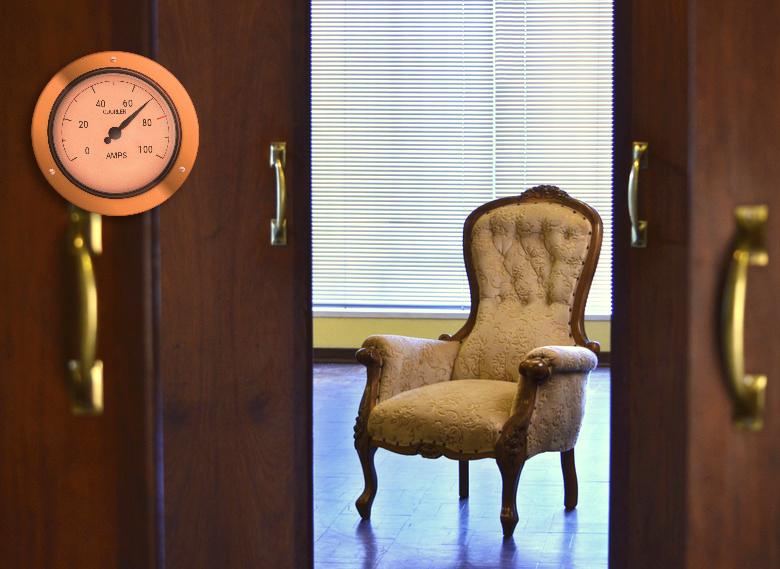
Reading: A 70
